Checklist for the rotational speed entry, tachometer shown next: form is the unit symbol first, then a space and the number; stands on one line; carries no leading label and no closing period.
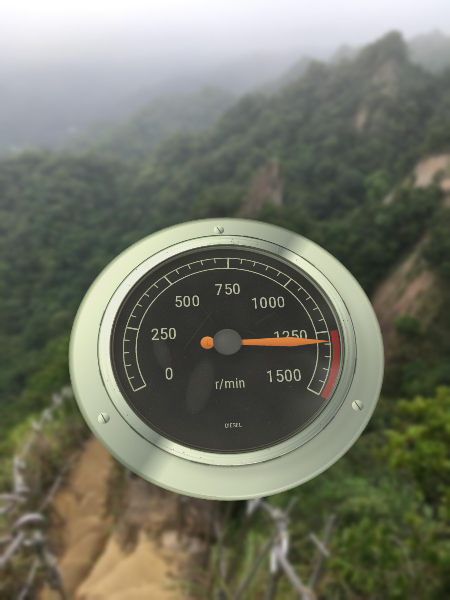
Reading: rpm 1300
